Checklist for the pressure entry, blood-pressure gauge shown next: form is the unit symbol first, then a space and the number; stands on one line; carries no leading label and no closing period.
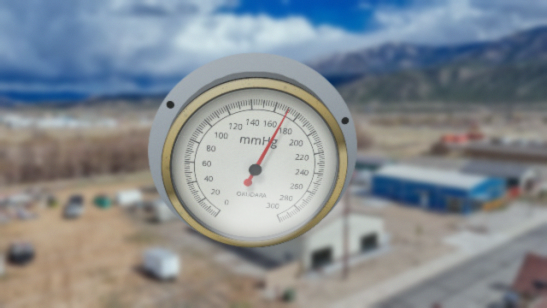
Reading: mmHg 170
